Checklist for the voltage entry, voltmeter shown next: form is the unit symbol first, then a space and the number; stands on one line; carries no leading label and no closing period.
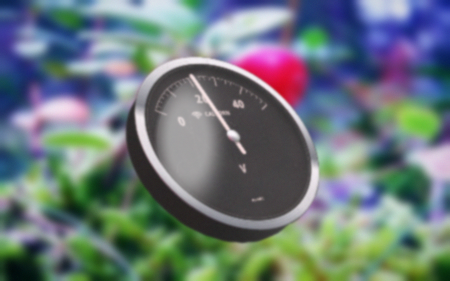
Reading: V 20
